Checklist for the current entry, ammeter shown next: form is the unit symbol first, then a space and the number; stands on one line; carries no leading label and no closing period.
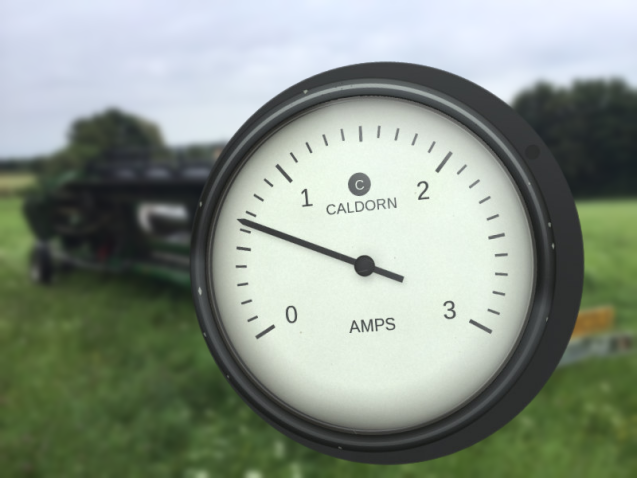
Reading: A 0.65
